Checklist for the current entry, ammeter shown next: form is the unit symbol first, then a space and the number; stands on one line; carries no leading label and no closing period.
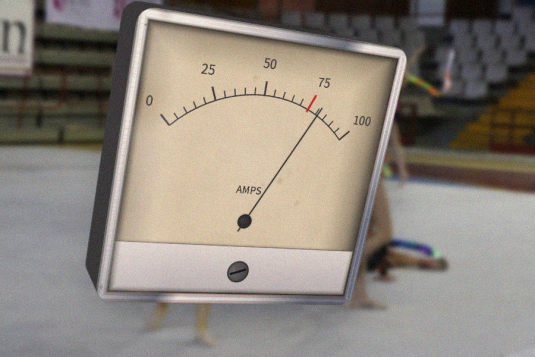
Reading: A 80
